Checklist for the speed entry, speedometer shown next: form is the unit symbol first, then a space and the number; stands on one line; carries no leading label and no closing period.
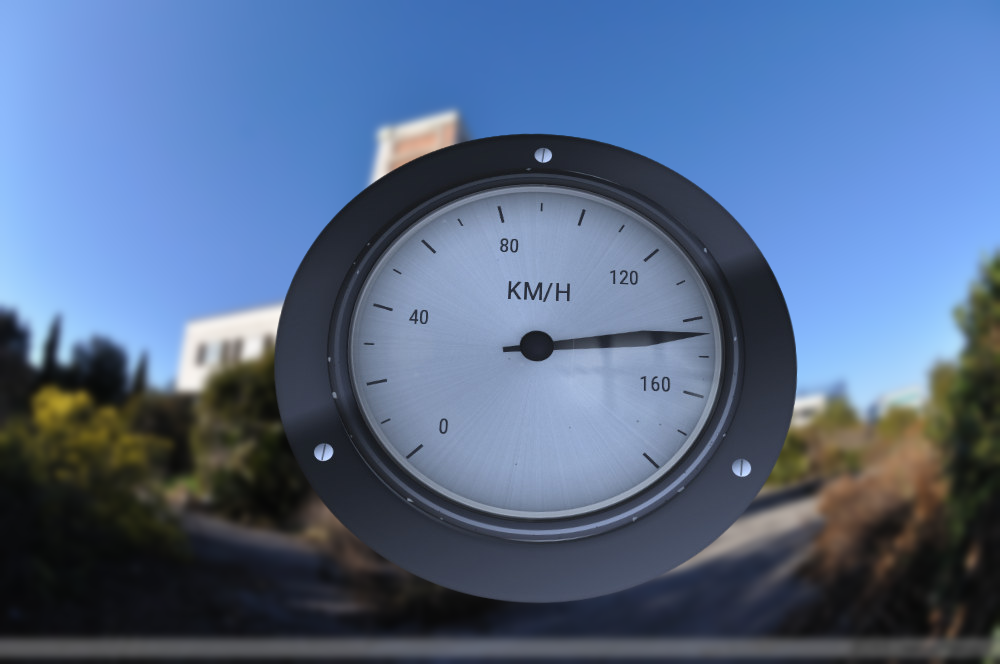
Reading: km/h 145
